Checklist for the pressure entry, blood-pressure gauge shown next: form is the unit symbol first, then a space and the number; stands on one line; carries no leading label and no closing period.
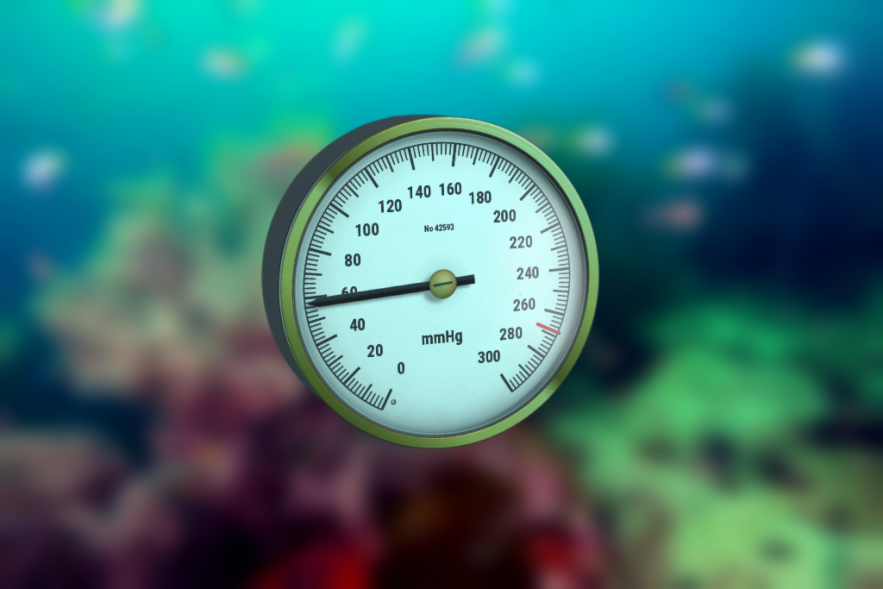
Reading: mmHg 58
